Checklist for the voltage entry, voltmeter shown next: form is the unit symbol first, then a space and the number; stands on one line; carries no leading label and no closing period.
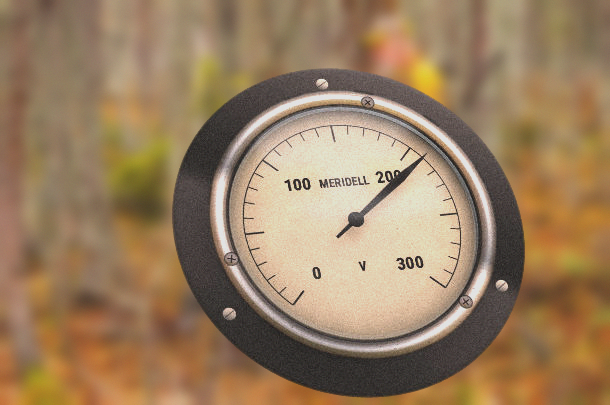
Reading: V 210
